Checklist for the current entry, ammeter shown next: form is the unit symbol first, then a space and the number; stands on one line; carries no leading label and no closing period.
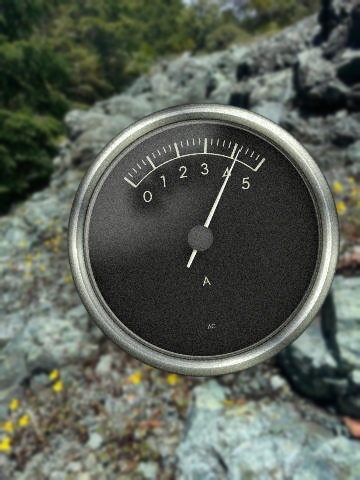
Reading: A 4.2
